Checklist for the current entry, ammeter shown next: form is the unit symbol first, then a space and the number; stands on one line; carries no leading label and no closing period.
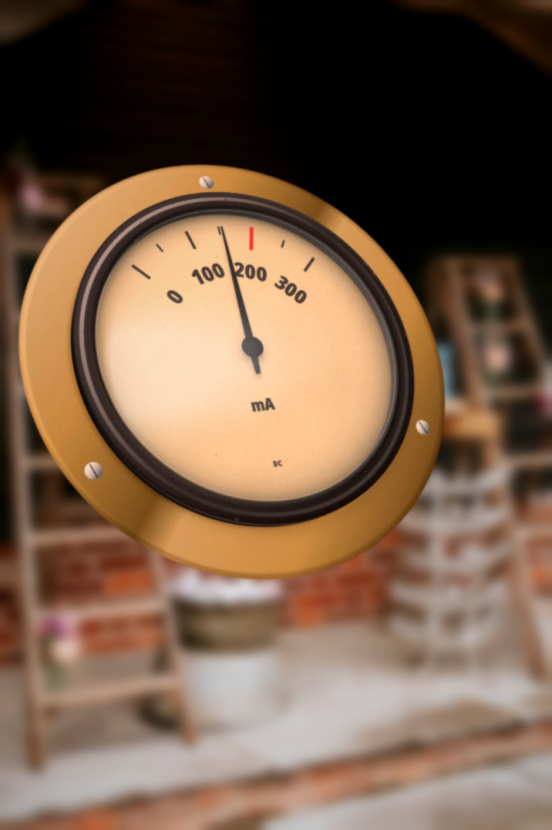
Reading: mA 150
